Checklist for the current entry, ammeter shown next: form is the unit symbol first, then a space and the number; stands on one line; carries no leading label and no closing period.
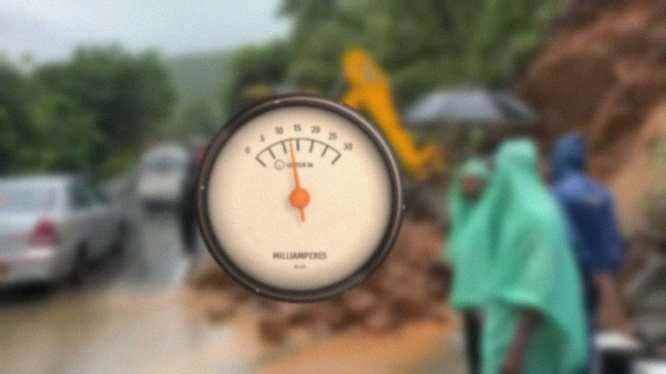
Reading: mA 12.5
